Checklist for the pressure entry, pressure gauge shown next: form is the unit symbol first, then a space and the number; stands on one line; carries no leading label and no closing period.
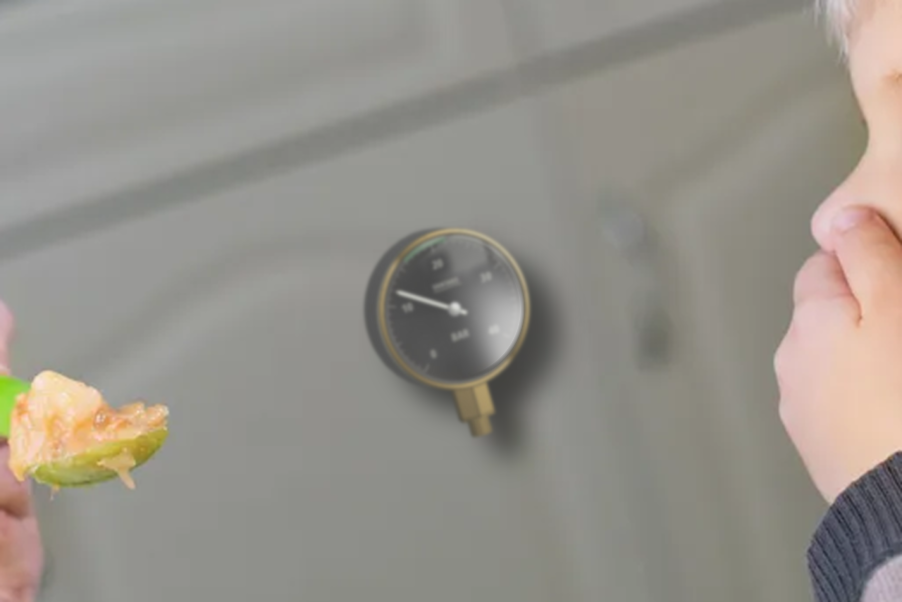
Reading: bar 12
